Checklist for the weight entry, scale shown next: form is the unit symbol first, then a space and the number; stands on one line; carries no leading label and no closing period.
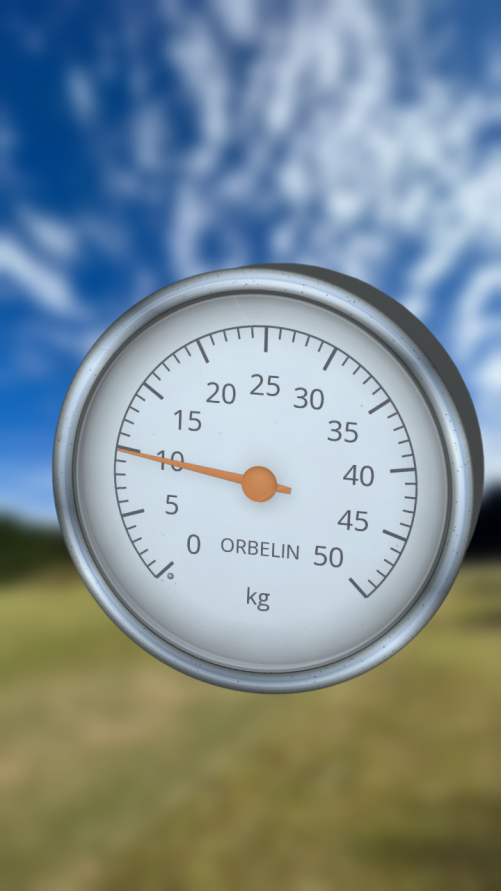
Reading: kg 10
